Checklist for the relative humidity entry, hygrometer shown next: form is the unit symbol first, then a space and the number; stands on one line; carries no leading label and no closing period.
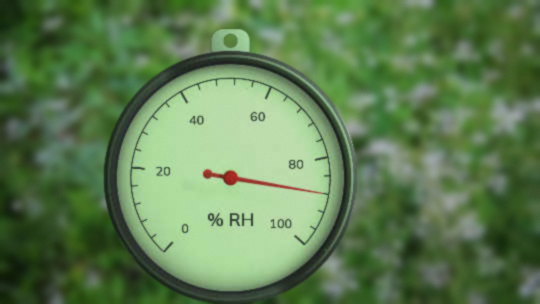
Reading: % 88
